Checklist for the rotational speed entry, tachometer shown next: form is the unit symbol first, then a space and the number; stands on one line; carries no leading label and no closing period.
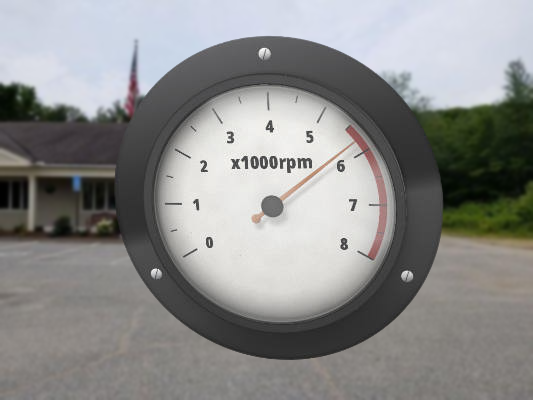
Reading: rpm 5750
